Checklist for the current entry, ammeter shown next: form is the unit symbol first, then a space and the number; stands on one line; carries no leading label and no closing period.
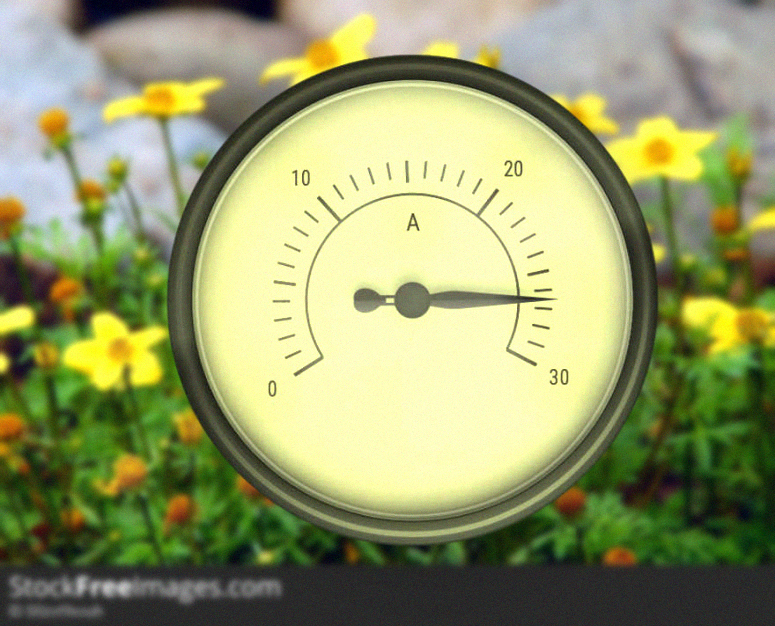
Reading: A 26.5
